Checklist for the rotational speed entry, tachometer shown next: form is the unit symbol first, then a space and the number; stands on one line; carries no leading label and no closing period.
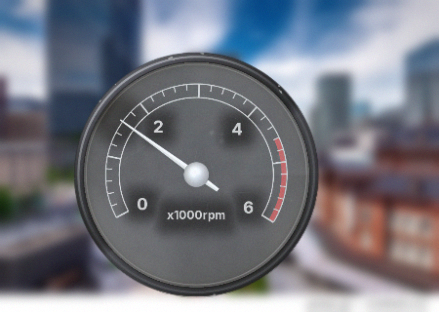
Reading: rpm 1600
